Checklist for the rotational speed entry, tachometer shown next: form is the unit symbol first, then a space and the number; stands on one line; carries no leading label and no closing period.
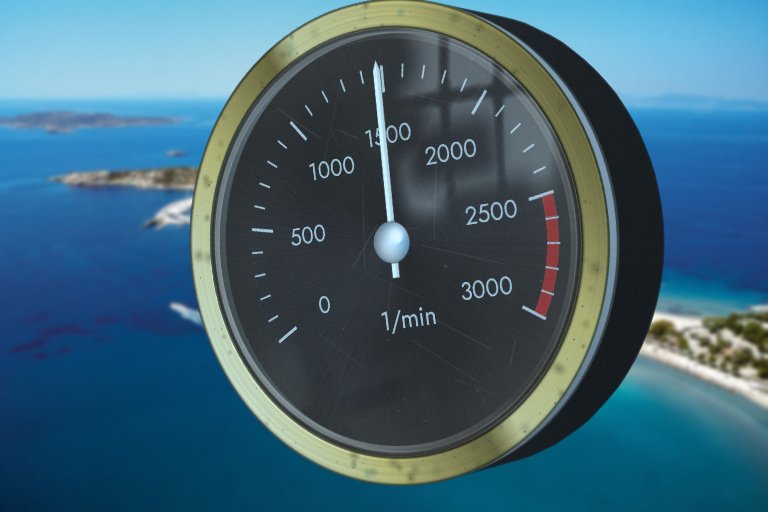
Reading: rpm 1500
